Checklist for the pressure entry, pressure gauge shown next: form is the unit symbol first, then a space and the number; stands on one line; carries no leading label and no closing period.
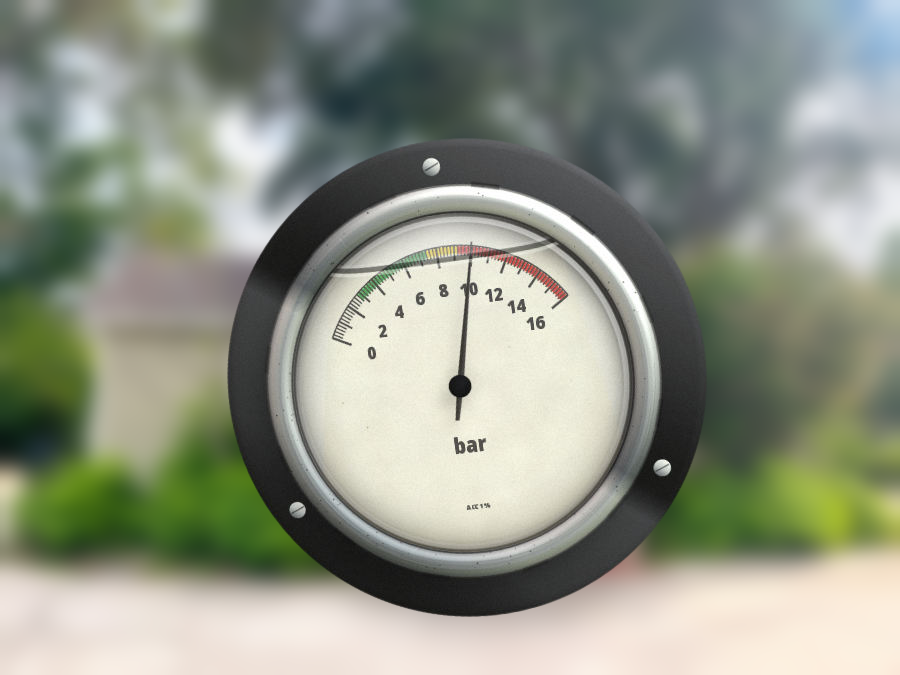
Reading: bar 10
